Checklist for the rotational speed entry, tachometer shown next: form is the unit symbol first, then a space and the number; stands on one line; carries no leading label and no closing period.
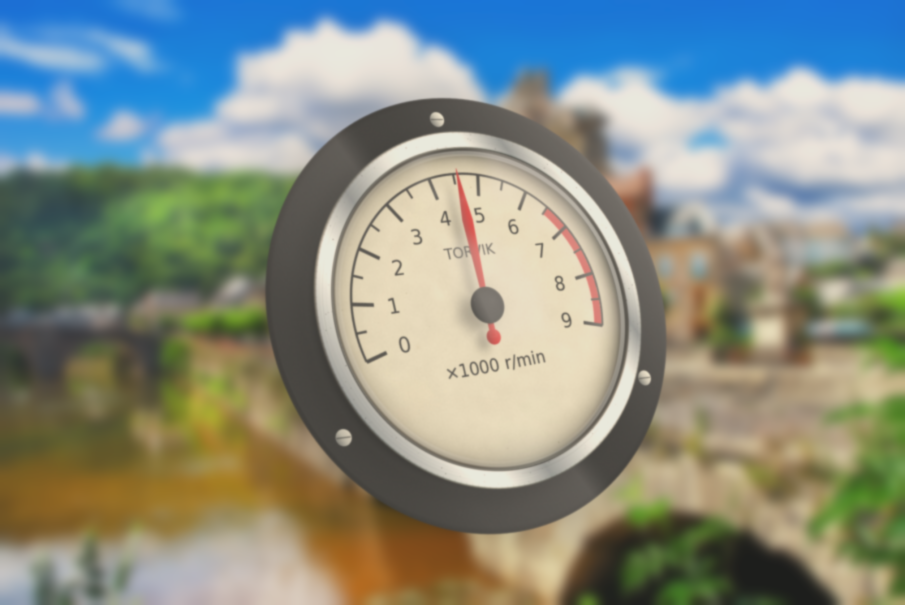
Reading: rpm 4500
